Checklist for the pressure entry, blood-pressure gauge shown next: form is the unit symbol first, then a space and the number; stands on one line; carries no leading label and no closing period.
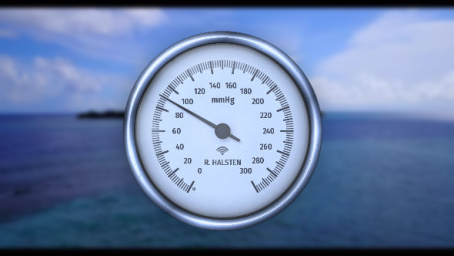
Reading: mmHg 90
